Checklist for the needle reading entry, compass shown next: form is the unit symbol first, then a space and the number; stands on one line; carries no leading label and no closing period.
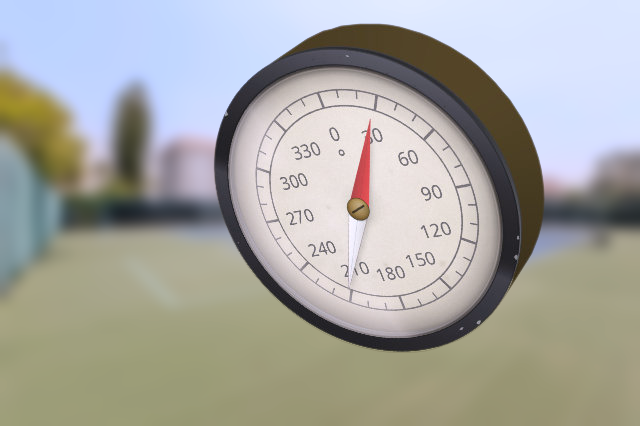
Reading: ° 30
